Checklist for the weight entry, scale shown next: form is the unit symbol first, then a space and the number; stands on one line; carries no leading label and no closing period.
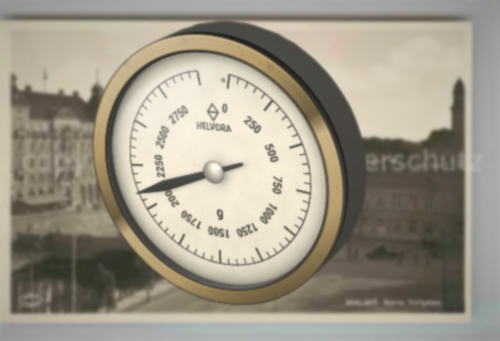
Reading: g 2100
